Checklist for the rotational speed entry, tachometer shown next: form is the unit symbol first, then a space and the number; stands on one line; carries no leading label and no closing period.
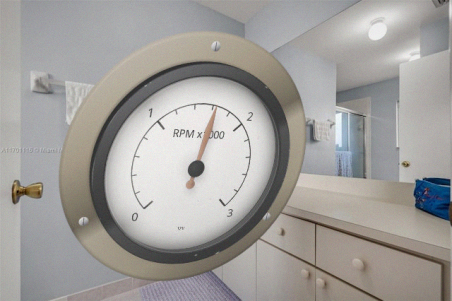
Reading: rpm 1600
